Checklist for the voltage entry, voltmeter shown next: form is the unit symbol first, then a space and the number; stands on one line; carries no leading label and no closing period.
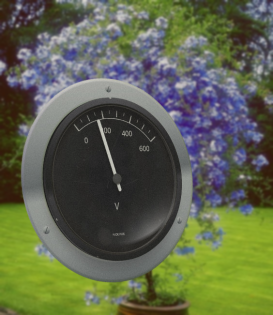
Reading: V 150
